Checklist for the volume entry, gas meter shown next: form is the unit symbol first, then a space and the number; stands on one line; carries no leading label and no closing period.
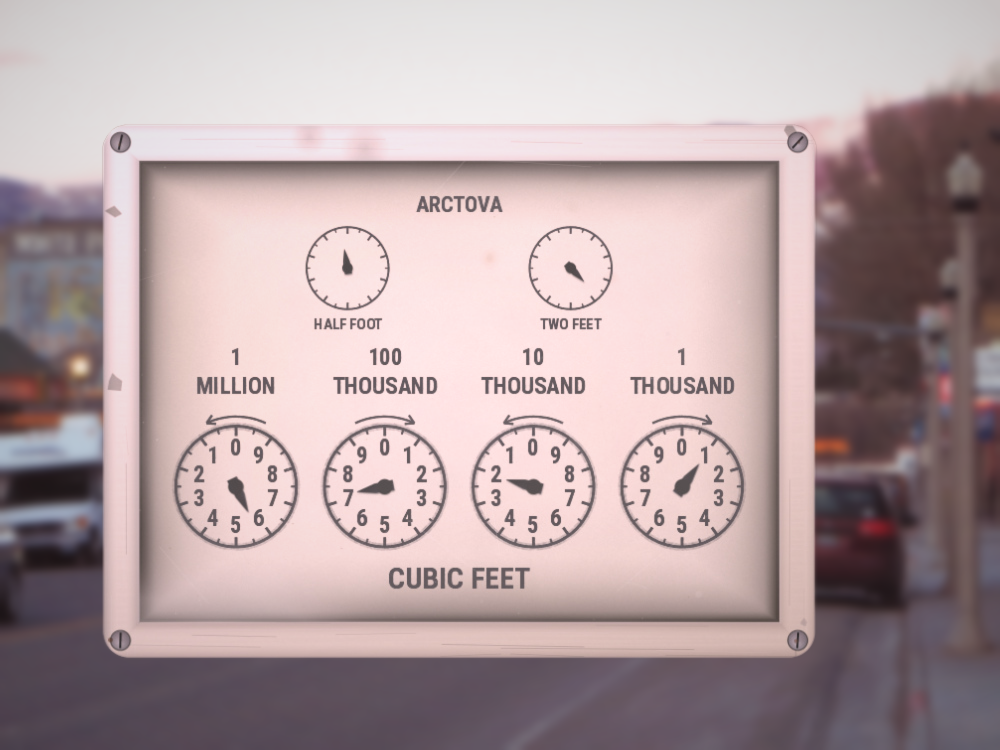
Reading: ft³ 572100
